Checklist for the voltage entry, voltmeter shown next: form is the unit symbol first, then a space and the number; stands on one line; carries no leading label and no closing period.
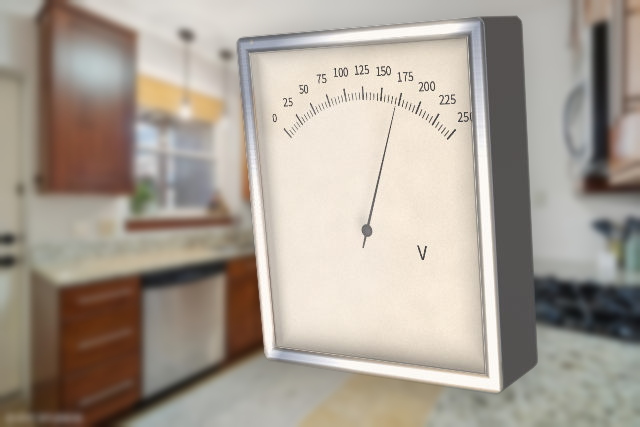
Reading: V 175
